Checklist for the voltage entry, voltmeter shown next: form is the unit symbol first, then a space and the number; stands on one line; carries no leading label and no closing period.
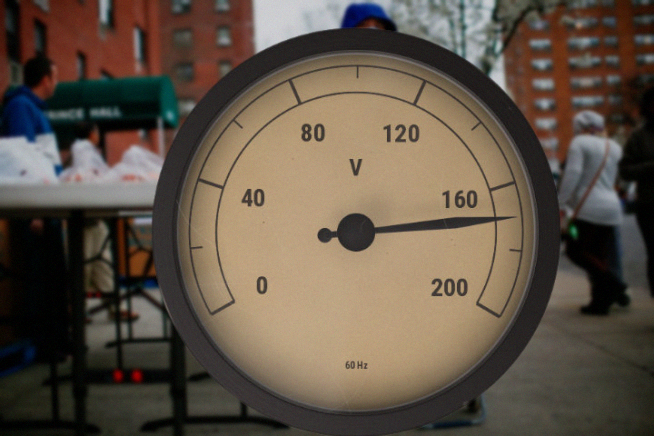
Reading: V 170
